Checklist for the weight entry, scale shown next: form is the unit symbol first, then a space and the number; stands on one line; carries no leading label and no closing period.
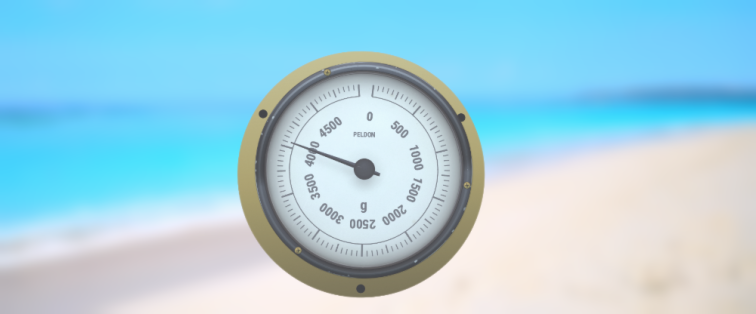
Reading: g 4050
